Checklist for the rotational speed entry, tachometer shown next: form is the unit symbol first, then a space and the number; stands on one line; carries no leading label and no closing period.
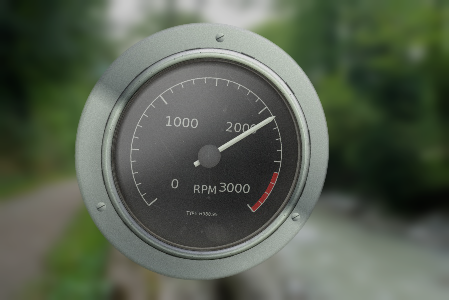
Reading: rpm 2100
